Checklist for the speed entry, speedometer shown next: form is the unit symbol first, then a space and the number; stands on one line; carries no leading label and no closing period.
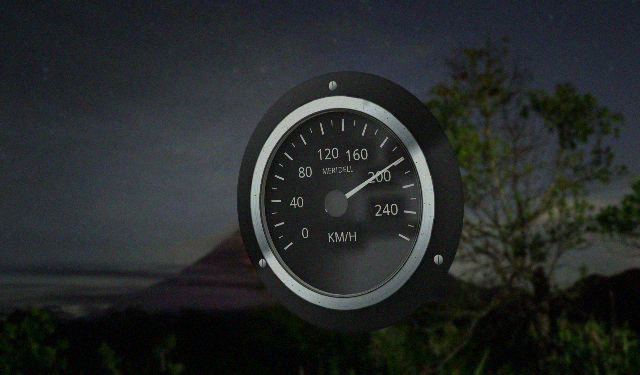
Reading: km/h 200
